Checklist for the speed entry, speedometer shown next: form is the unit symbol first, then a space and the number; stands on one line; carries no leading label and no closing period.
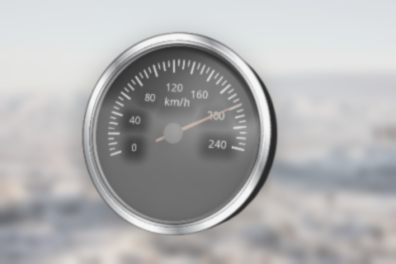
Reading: km/h 200
